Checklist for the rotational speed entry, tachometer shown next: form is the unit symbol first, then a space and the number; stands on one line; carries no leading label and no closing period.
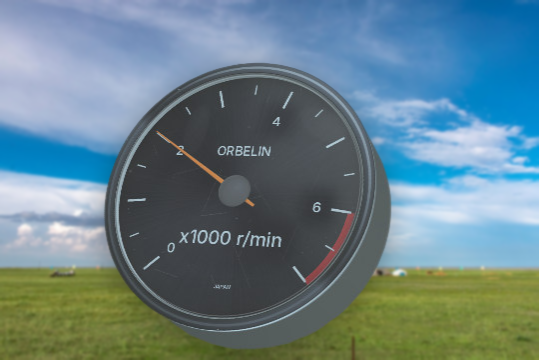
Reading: rpm 2000
